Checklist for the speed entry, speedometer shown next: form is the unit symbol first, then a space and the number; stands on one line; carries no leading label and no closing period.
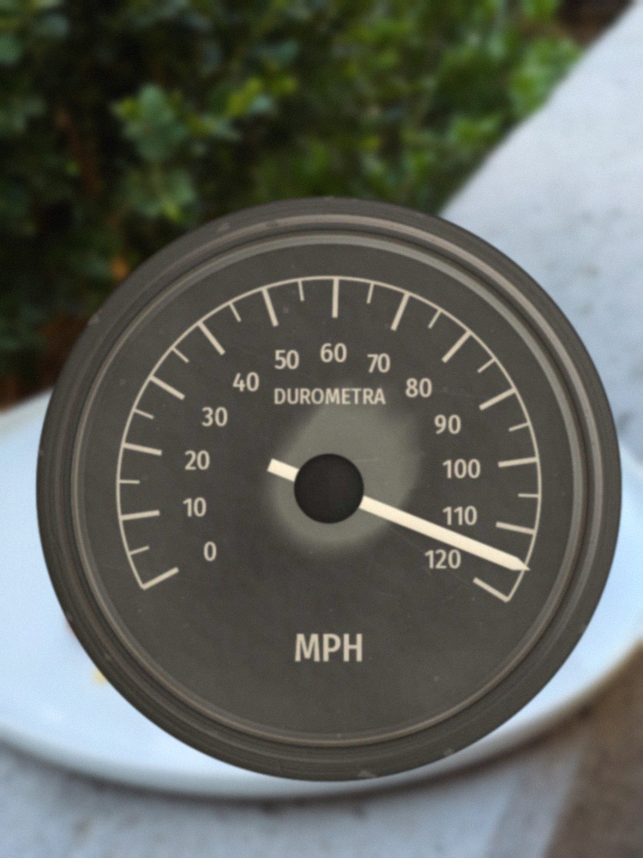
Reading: mph 115
